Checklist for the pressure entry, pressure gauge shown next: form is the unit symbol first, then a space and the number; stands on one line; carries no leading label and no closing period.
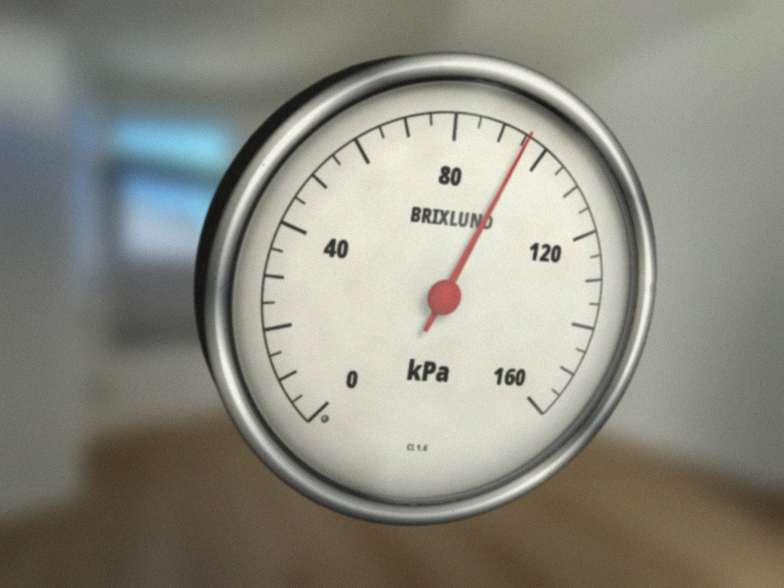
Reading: kPa 95
